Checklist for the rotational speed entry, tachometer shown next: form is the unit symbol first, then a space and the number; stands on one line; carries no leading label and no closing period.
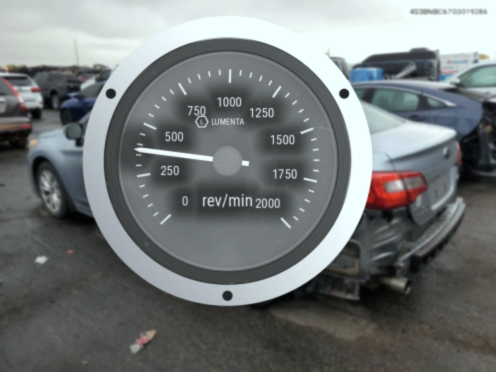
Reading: rpm 375
